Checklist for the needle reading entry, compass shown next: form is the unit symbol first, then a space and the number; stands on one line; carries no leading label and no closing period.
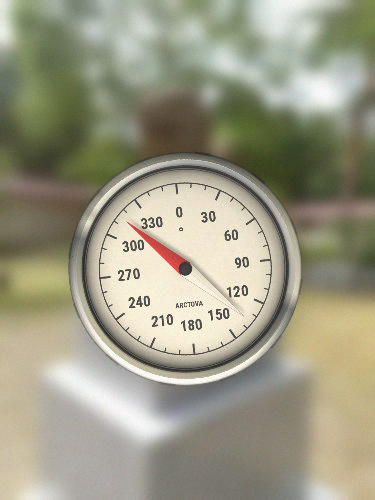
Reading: ° 315
